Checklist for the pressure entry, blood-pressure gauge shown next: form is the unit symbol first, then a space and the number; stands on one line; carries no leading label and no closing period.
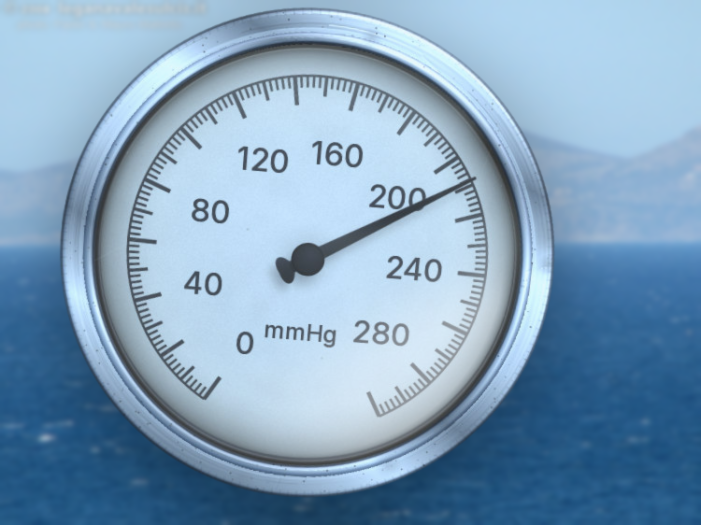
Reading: mmHg 208
